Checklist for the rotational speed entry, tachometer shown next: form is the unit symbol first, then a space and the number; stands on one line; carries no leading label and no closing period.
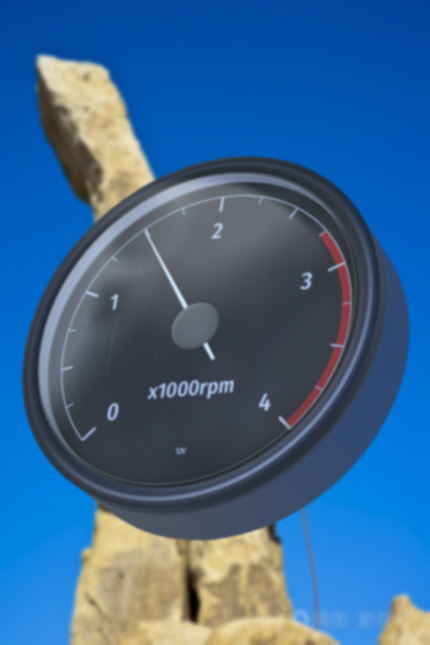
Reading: rpm 1500
